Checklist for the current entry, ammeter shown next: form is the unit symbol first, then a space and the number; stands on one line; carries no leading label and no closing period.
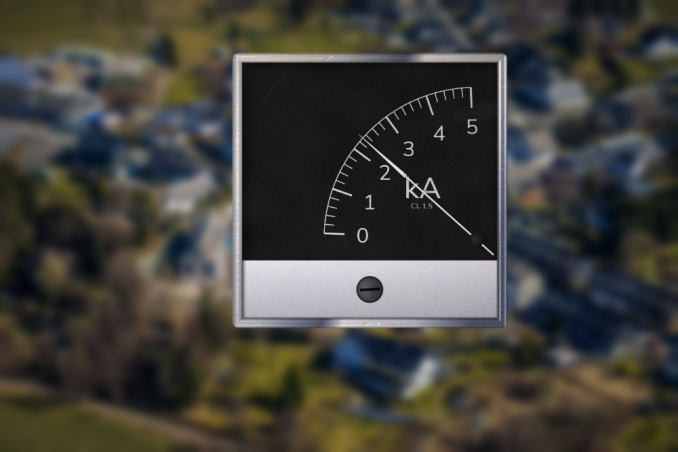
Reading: kA 2.3
